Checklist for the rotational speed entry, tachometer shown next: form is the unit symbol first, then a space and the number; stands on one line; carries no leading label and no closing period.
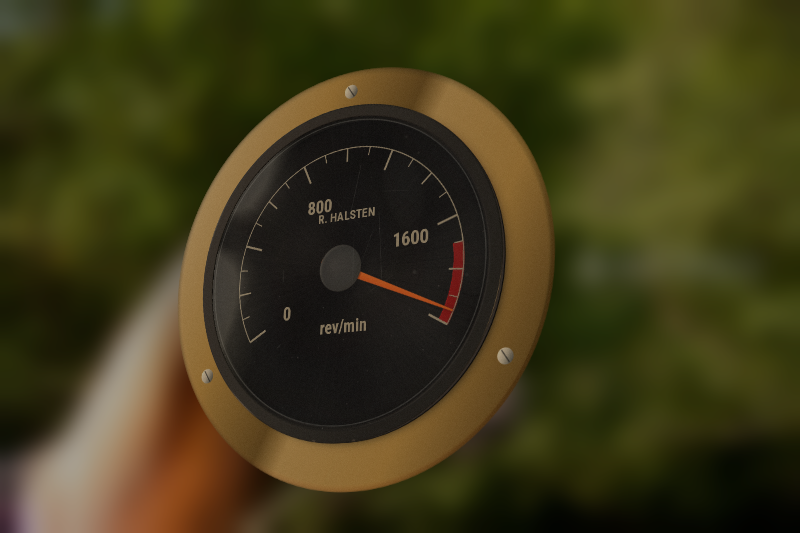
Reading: rpm 1950
